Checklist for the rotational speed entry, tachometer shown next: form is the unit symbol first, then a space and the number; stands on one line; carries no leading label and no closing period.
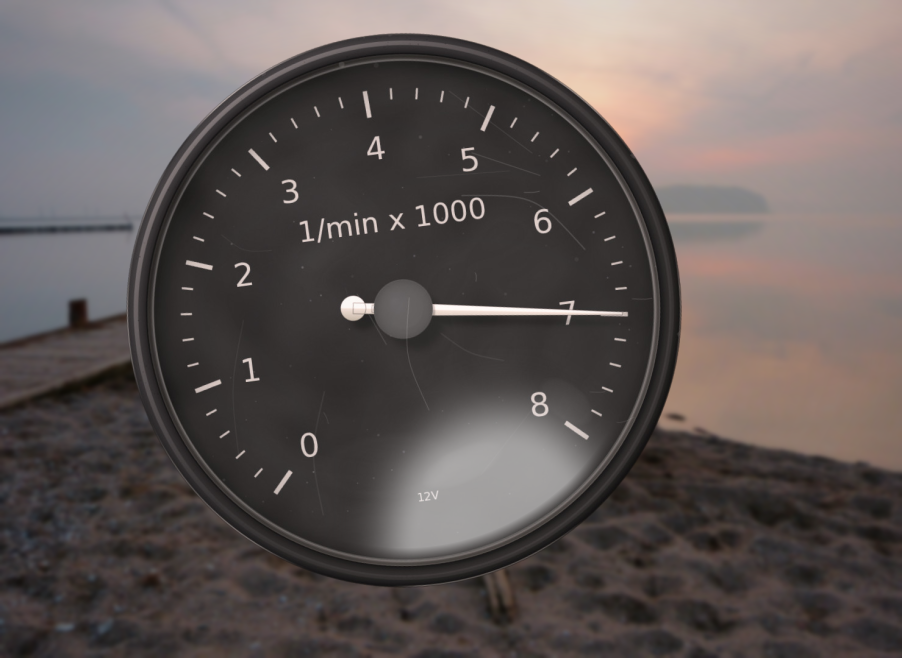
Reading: rpm 7000
